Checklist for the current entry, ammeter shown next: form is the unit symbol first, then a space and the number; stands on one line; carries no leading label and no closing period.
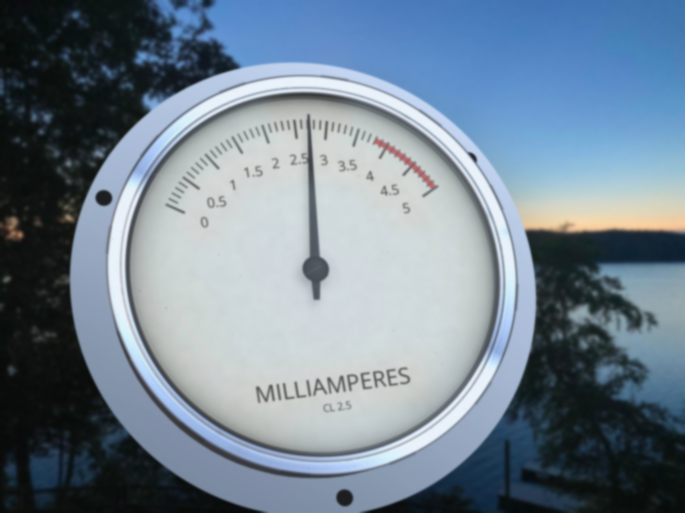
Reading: mA 2.7
